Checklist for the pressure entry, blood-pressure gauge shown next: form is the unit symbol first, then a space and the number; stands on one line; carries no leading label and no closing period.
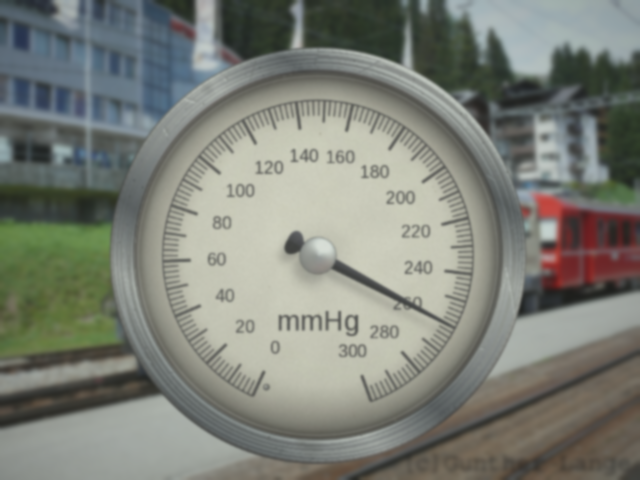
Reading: mmHg 260
